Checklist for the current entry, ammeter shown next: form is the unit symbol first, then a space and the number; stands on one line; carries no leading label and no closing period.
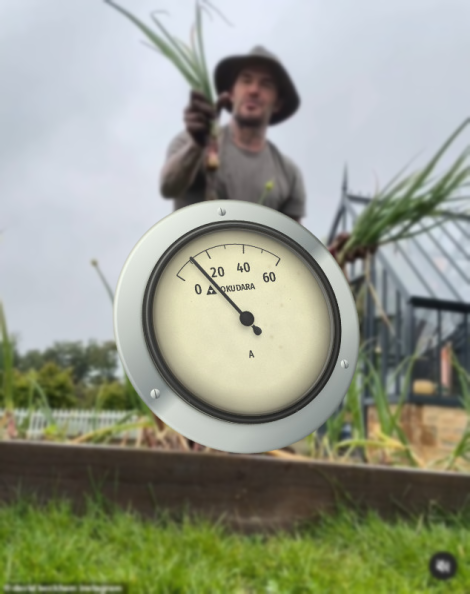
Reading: A 10
